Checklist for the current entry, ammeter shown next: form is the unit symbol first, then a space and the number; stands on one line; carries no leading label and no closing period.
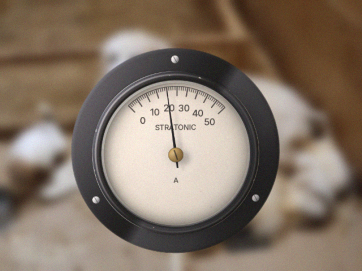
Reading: A 20
